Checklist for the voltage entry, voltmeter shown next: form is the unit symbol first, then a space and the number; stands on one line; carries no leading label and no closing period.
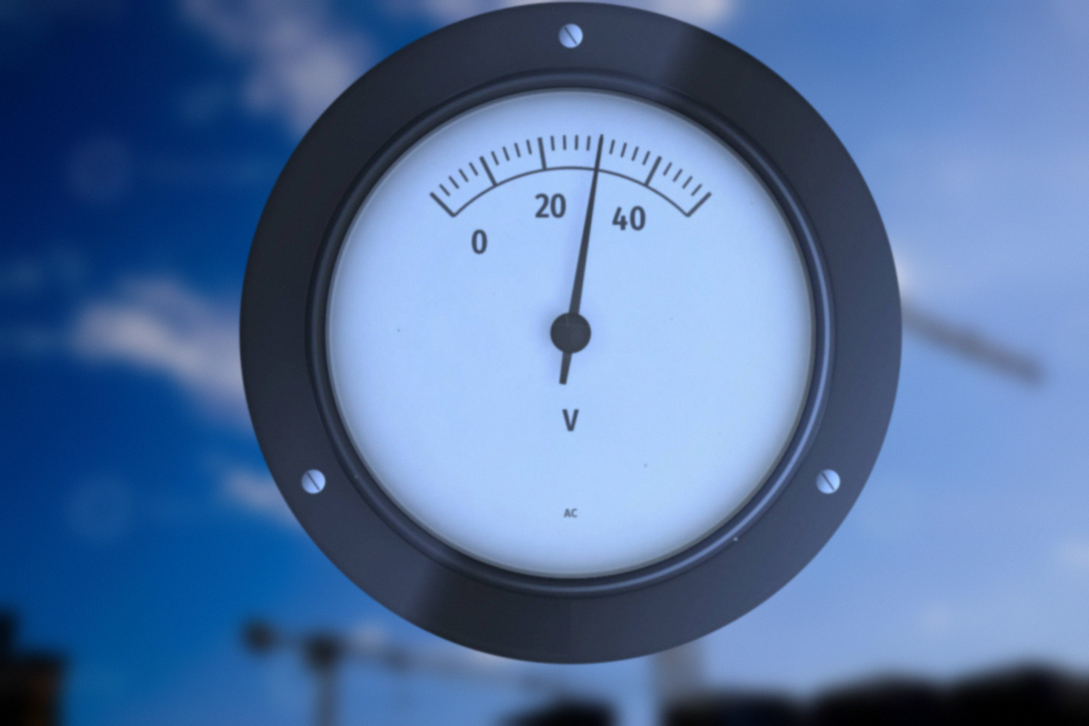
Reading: V 30
